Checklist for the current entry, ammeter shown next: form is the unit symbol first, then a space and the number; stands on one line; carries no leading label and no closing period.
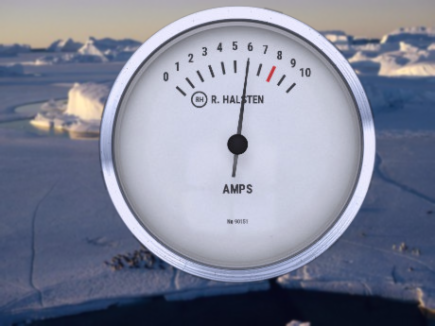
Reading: A 6
